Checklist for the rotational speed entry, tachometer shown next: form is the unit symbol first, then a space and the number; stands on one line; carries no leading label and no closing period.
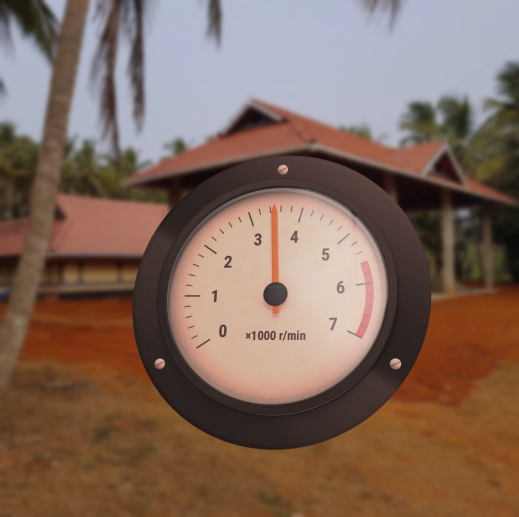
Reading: rpm 3500
